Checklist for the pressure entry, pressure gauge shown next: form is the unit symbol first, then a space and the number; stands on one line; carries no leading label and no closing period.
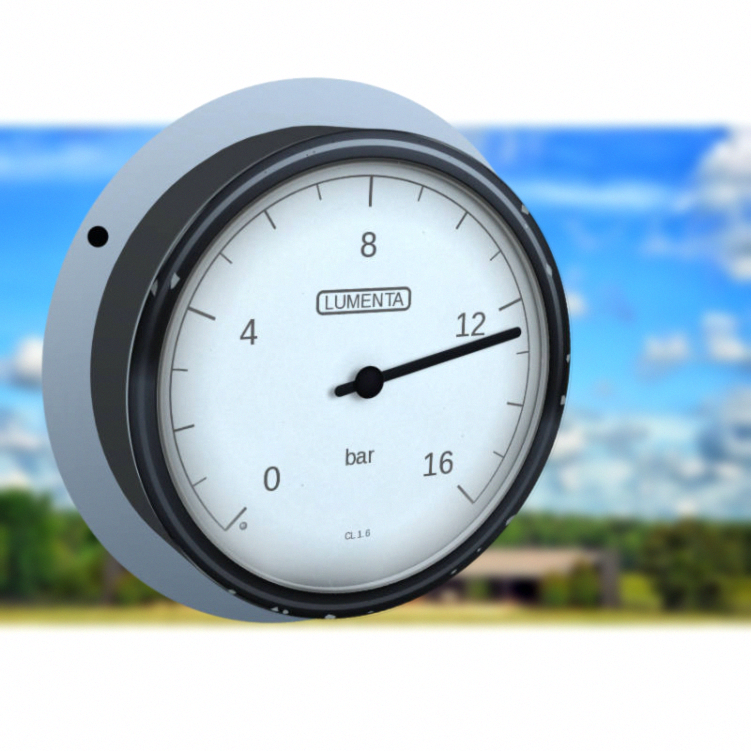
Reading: bar 12.5
